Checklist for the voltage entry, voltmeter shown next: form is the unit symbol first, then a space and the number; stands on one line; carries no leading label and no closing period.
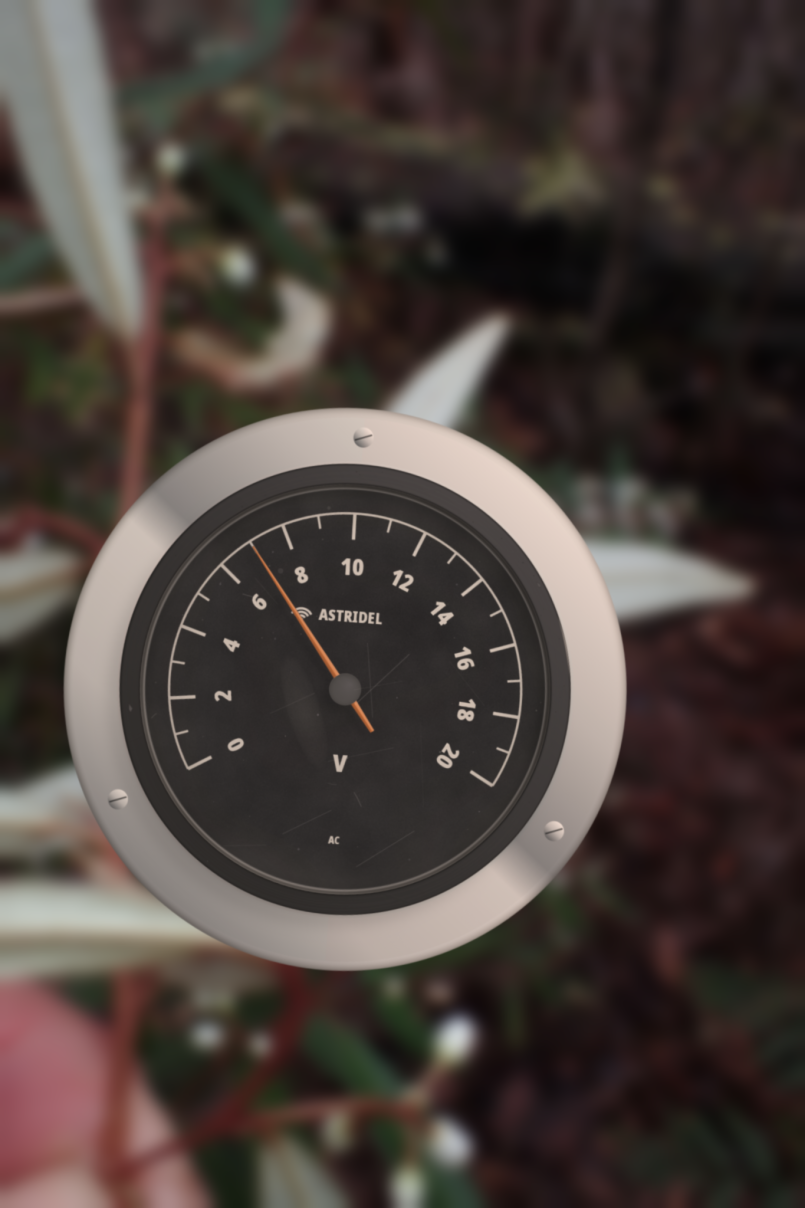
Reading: V 7
